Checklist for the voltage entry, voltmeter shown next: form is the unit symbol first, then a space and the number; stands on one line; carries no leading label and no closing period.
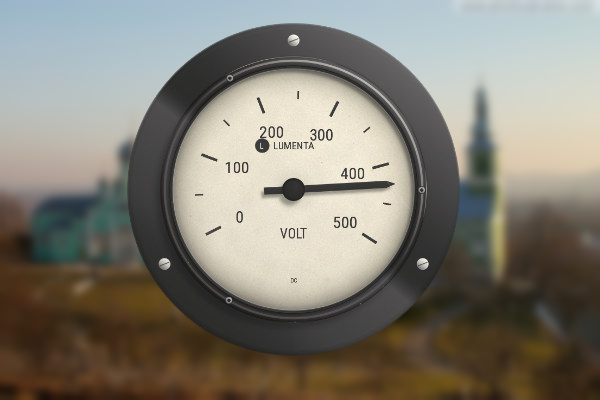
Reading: V 425
